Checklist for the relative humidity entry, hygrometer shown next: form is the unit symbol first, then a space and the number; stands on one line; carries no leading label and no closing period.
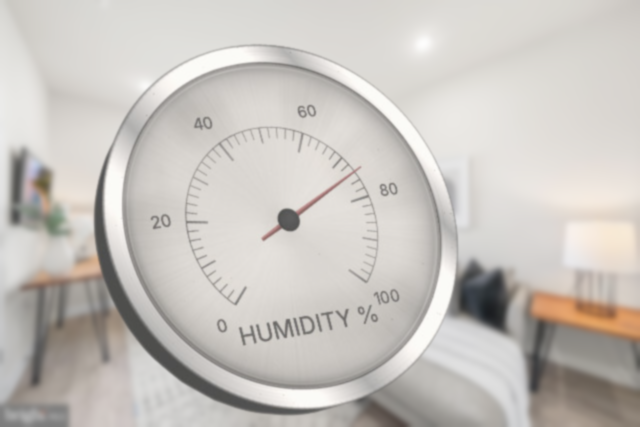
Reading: % 74
